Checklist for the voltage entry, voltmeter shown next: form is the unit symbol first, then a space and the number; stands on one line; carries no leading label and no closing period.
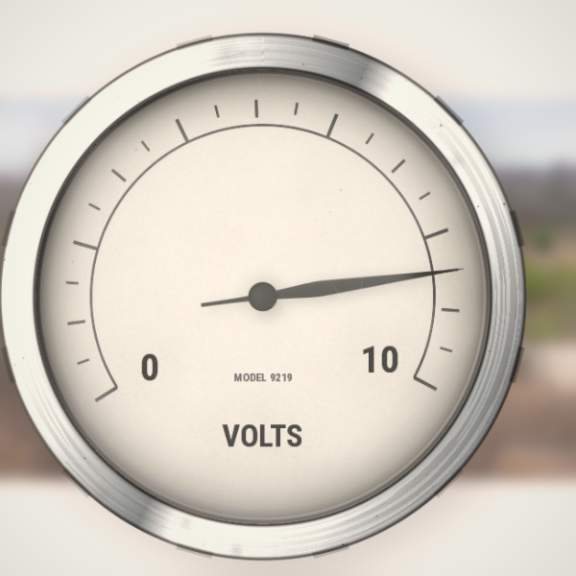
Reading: V 8.5
